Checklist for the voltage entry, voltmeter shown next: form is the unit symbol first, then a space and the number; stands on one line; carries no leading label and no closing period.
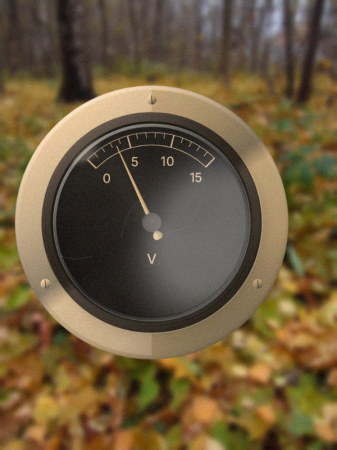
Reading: V 3.5
